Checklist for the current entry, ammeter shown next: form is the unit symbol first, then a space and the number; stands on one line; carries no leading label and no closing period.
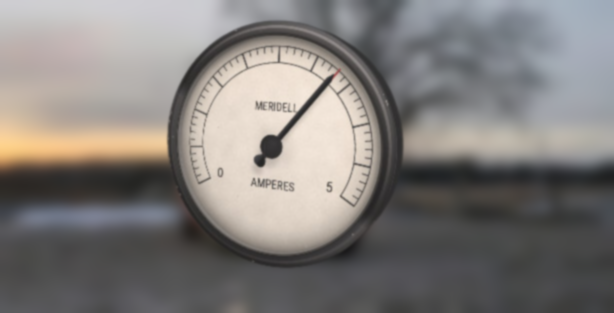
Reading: A 3.3
